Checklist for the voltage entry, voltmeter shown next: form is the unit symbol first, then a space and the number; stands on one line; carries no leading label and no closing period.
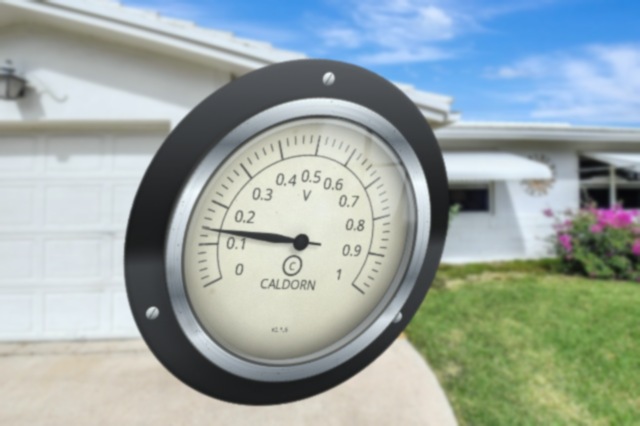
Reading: V 0.14
